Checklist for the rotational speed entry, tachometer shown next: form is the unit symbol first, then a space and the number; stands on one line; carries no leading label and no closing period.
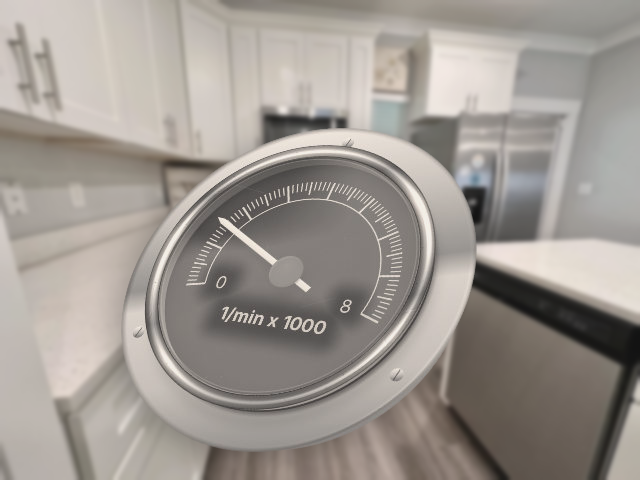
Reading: rpm 1500
